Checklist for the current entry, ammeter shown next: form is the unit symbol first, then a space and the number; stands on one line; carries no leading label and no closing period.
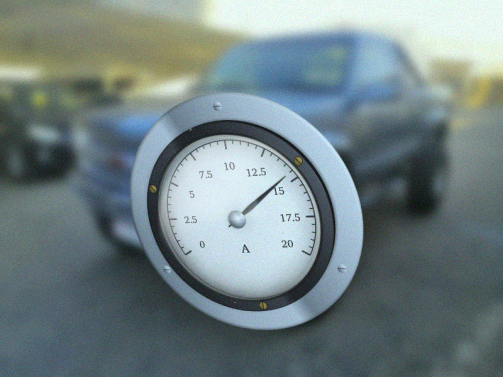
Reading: A 14.5
